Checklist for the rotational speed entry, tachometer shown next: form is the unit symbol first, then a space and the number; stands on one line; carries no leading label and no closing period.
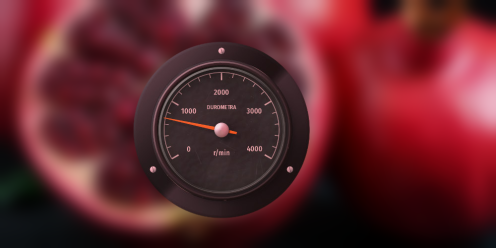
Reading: rpm 700
